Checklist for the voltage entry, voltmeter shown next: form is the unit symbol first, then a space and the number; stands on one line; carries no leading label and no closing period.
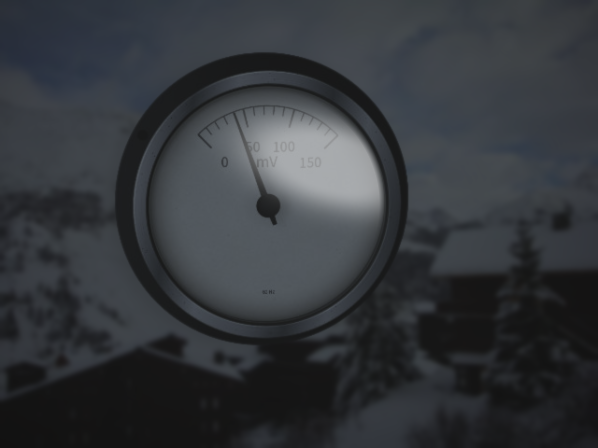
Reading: mV 40
